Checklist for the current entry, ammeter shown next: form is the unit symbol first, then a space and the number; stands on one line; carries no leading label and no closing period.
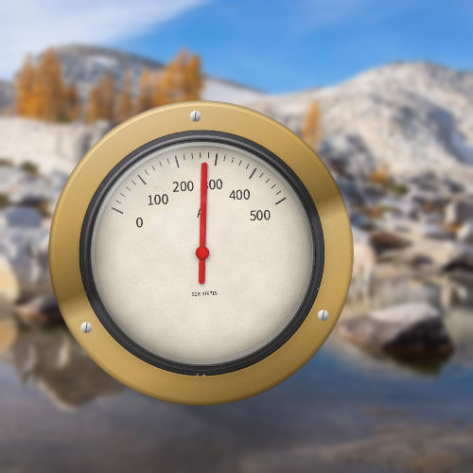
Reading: A 270
